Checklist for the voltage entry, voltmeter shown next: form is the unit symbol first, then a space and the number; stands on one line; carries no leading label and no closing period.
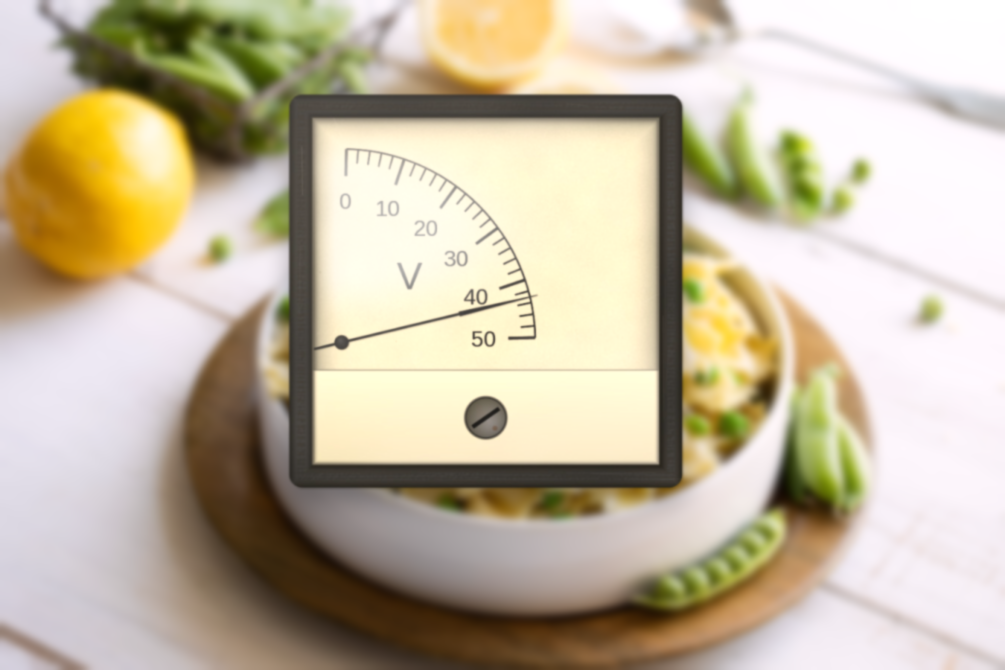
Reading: V 43
